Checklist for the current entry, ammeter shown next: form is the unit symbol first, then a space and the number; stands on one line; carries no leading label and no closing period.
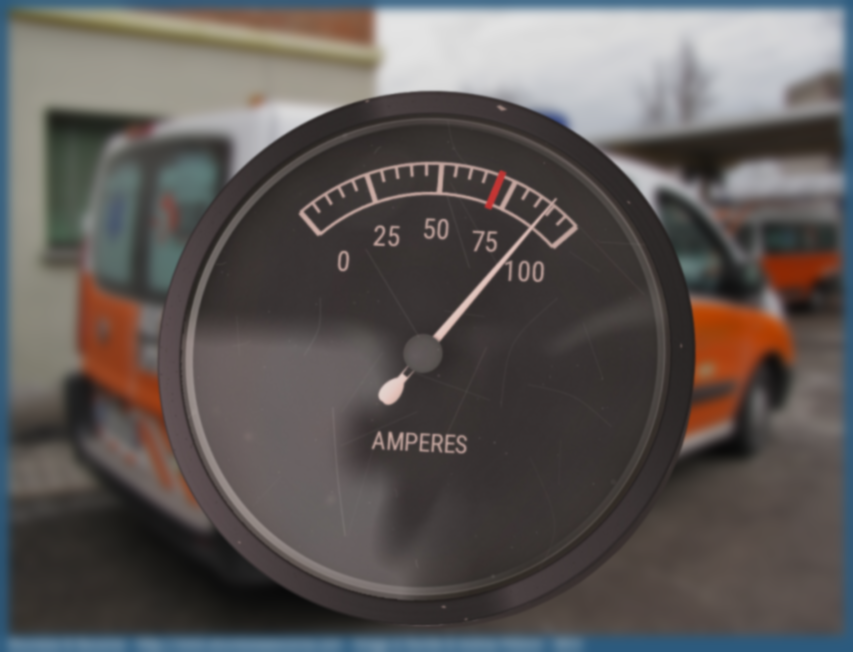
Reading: A 90
